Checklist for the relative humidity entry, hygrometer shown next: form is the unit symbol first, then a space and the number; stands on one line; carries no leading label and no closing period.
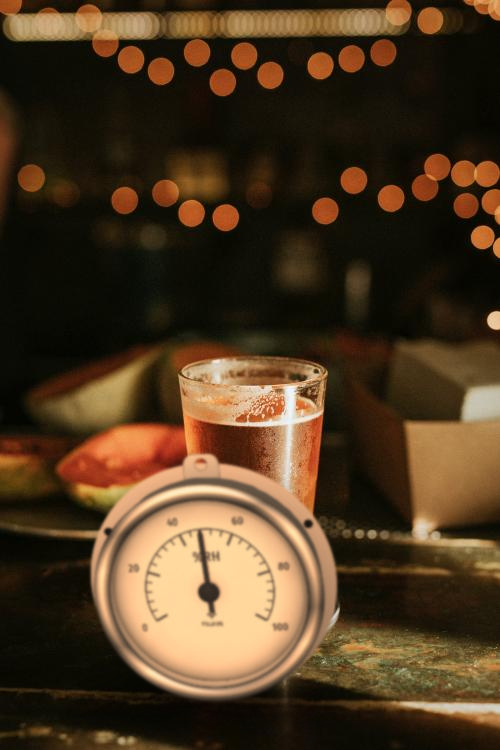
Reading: % 48
